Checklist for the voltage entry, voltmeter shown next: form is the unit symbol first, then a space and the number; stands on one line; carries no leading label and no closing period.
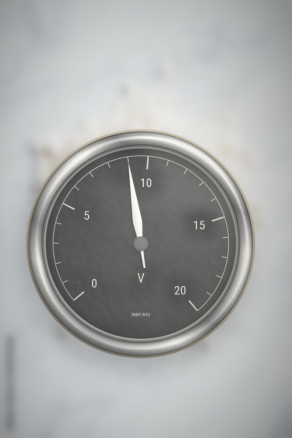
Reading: V 9
